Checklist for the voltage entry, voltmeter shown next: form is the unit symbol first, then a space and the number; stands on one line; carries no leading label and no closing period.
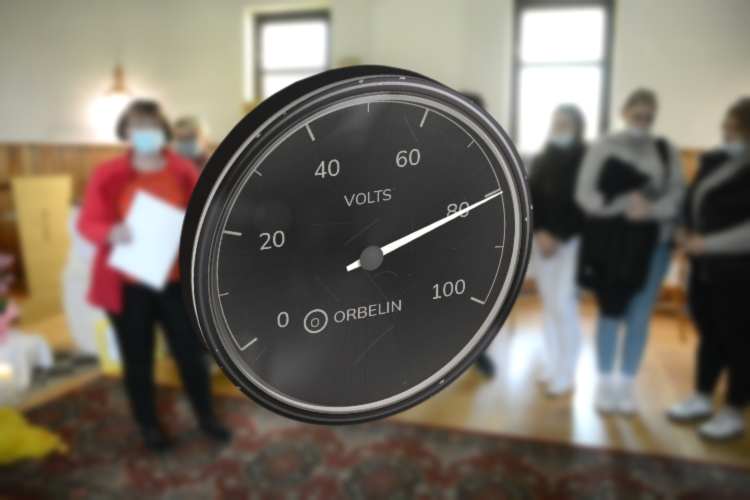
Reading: V 80
